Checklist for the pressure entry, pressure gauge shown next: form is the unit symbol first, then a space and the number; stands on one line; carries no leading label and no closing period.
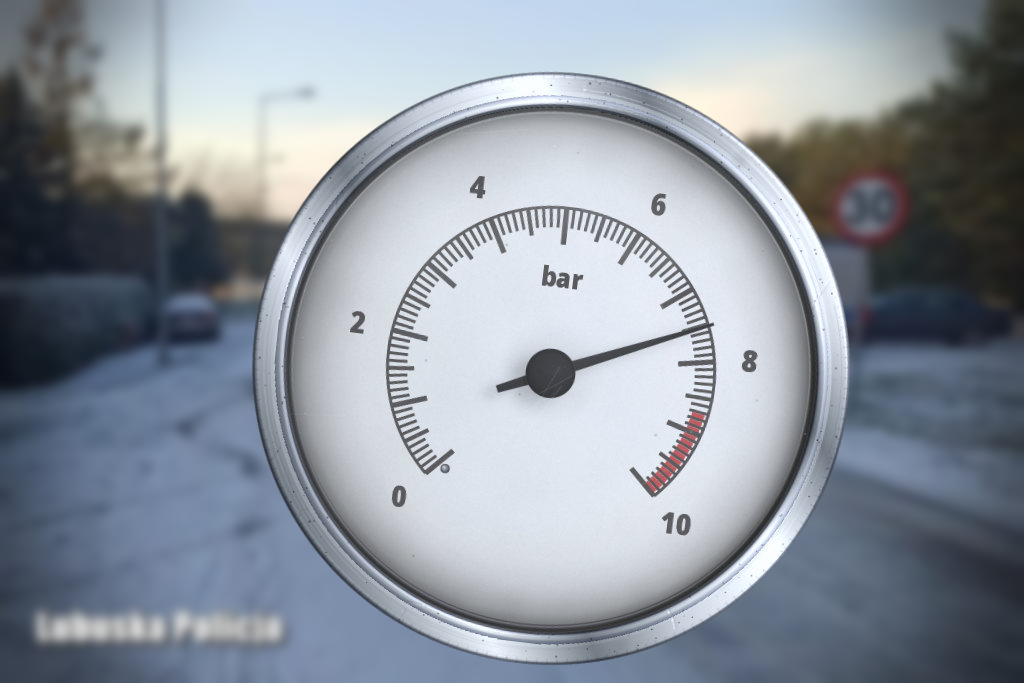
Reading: bar 7.5
